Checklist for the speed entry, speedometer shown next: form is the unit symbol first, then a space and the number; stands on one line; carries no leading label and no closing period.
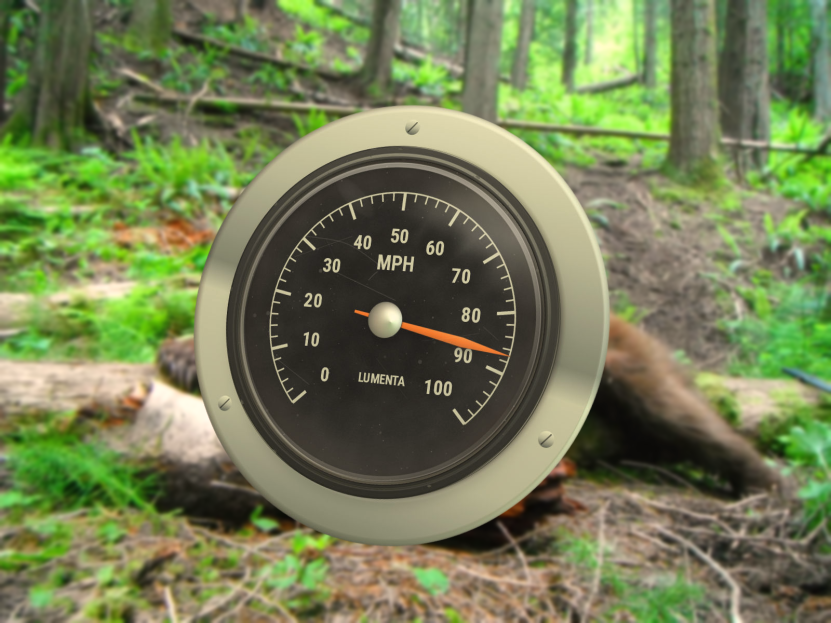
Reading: mph 87
